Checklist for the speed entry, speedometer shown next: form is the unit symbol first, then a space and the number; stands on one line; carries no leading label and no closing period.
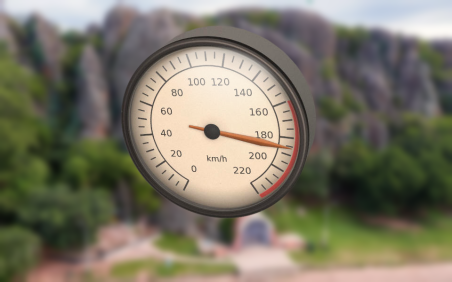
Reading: km/h 185
